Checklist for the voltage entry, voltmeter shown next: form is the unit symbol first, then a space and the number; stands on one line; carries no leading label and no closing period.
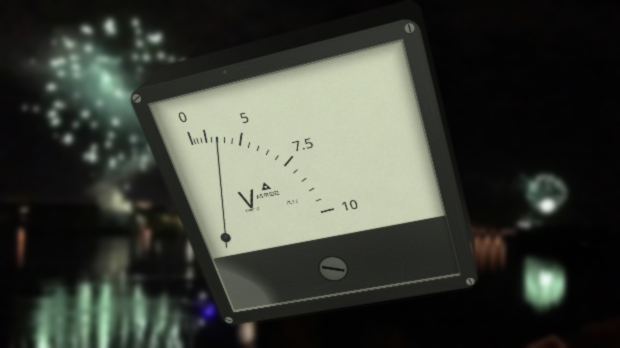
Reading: V 3.5
